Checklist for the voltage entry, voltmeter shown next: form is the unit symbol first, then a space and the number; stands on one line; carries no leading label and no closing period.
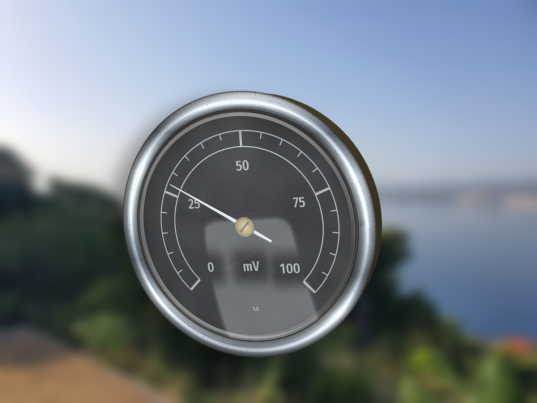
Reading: mV 27.5
